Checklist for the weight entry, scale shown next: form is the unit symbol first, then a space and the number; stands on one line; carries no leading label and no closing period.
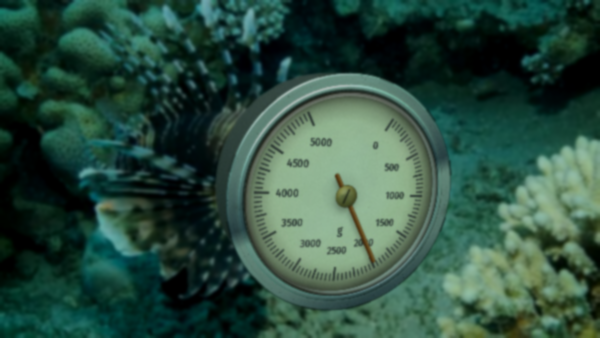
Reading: g 2000
